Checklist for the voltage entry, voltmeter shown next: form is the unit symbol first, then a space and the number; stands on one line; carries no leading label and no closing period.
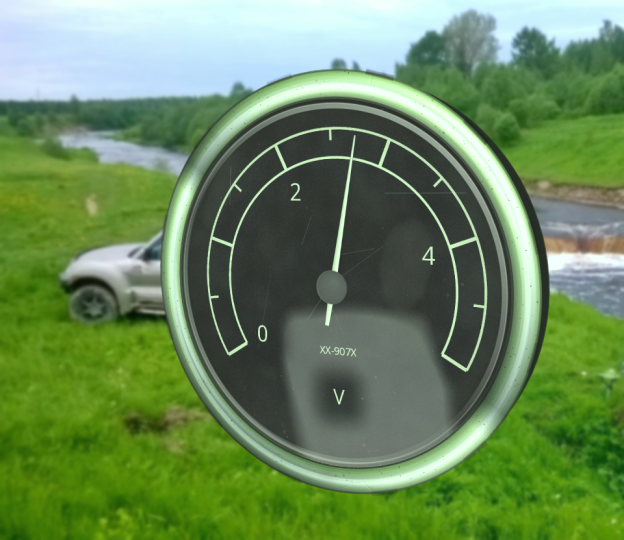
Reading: V 2.75
